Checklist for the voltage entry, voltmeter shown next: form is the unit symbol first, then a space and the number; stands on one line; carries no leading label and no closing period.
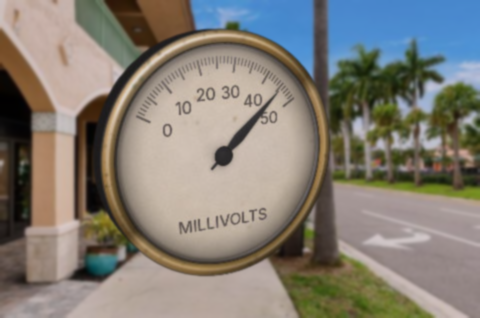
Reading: mV 45
